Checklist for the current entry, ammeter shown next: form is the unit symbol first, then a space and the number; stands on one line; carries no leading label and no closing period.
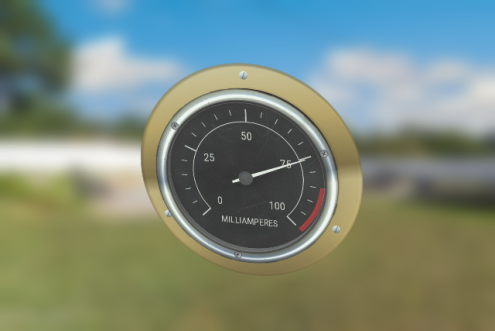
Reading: mA 75
